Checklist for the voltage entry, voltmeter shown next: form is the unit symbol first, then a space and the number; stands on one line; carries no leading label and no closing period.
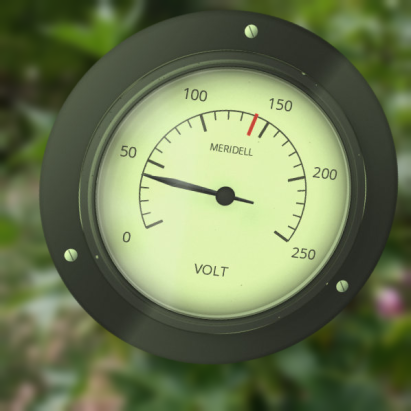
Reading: V 40
